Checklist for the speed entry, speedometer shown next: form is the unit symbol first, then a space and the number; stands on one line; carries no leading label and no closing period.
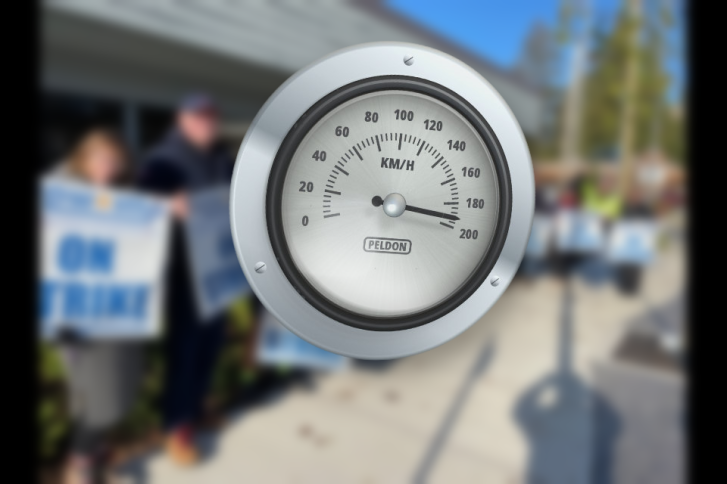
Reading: km/h 192
